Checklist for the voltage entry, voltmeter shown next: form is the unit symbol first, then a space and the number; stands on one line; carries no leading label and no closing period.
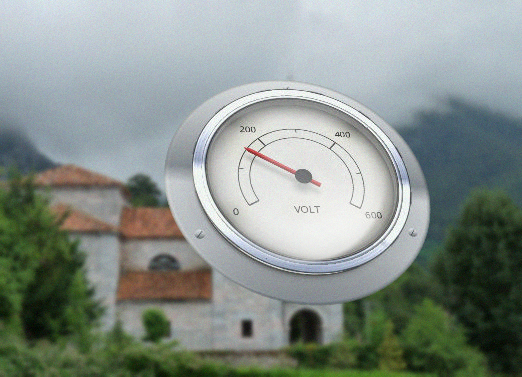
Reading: V 150
